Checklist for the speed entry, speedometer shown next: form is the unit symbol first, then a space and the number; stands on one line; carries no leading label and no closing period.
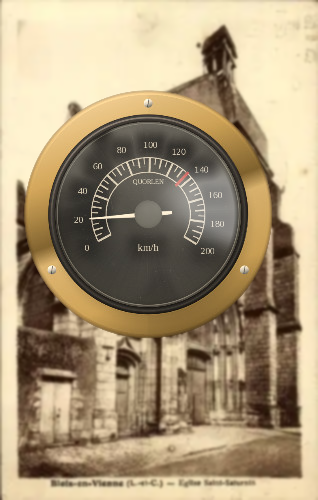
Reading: km/h 20
